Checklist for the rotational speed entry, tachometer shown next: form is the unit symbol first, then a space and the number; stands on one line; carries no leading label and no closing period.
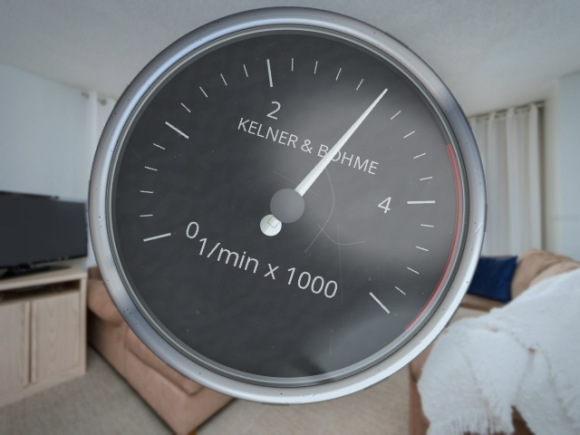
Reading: rpm 3000
